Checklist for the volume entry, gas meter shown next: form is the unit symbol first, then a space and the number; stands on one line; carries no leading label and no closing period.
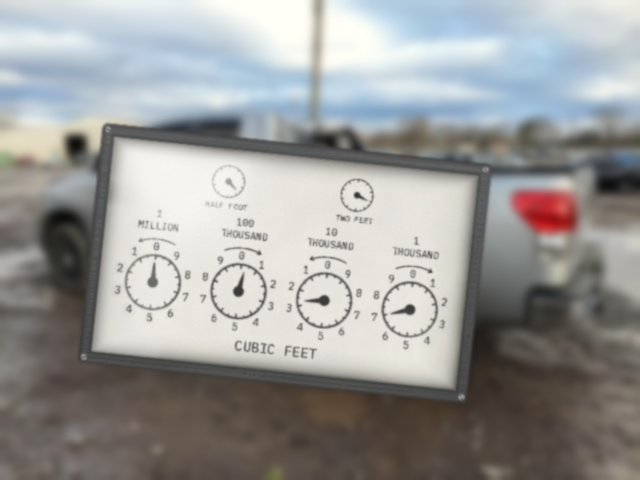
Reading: ft³ 2700
